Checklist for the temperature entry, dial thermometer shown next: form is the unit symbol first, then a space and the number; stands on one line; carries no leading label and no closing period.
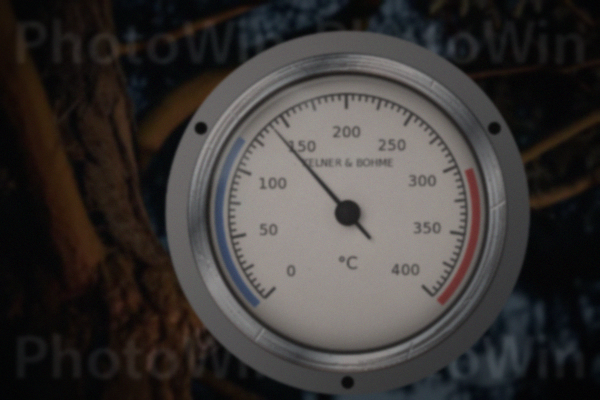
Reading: °C 140
